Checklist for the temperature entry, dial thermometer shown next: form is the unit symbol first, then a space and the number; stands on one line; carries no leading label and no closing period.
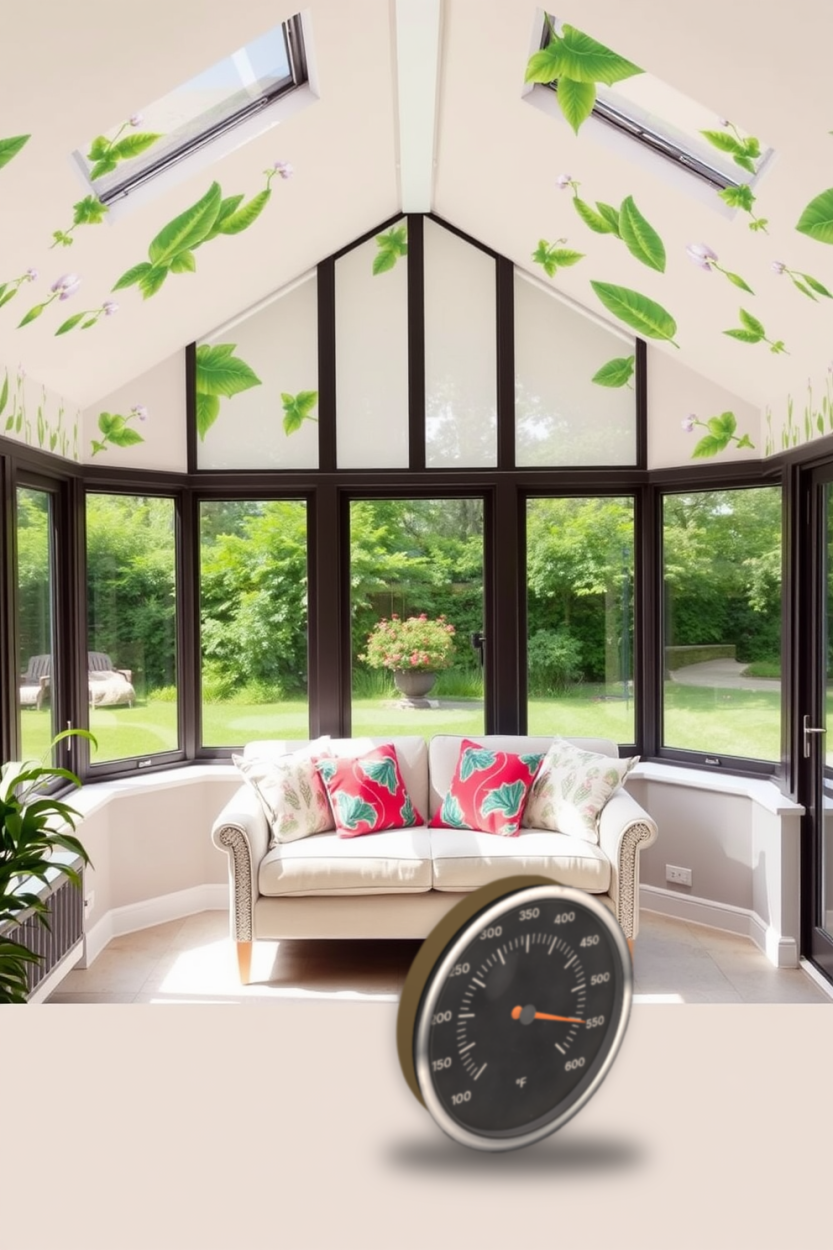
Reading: °F 550
